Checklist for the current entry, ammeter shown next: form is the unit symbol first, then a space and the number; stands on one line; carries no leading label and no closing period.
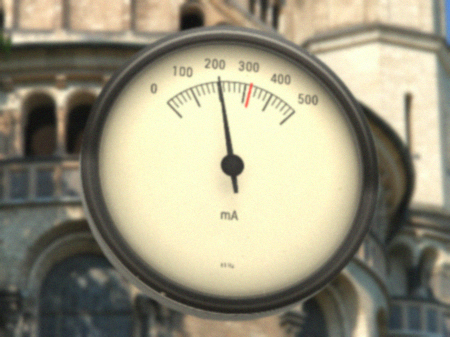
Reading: mA 200
